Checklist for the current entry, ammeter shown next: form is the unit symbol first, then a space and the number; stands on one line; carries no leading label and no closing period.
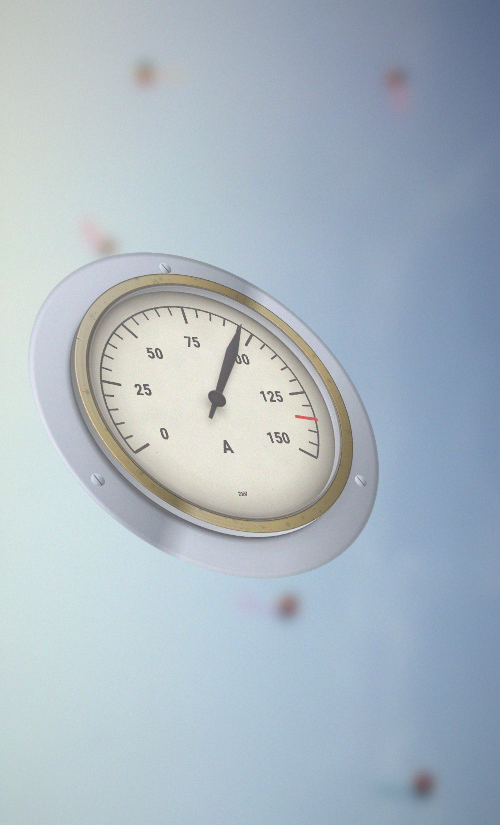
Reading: A 95
